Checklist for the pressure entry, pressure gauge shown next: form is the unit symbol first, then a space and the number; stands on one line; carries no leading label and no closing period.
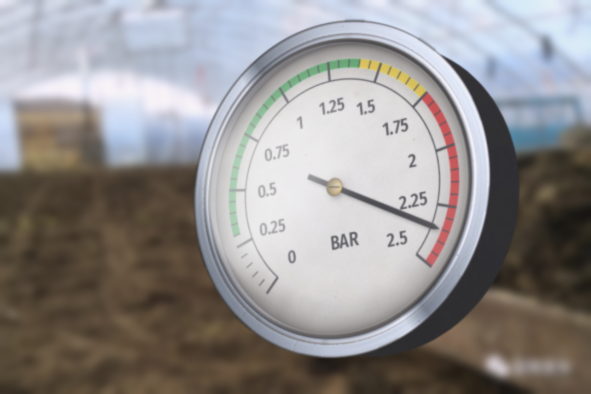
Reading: bar 2.35
